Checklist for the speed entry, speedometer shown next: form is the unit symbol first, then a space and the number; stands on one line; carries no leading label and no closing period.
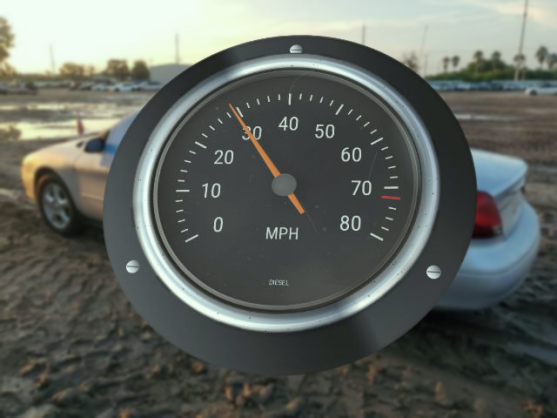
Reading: mph 29
